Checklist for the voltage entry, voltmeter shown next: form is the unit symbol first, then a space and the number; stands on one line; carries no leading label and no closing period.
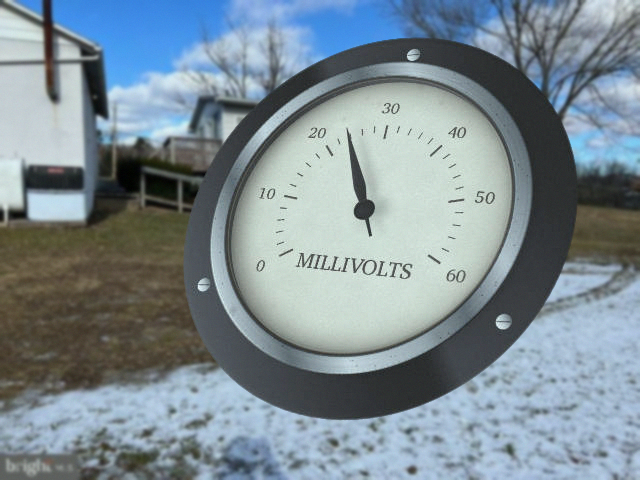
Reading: mV 24
